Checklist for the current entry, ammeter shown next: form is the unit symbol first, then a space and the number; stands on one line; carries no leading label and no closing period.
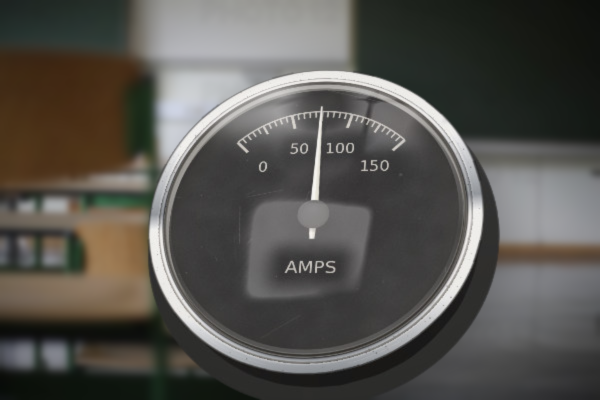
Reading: A 75
